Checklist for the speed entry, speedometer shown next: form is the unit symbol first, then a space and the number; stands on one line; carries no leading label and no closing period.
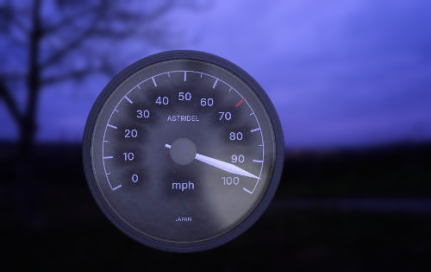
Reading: mph 95
